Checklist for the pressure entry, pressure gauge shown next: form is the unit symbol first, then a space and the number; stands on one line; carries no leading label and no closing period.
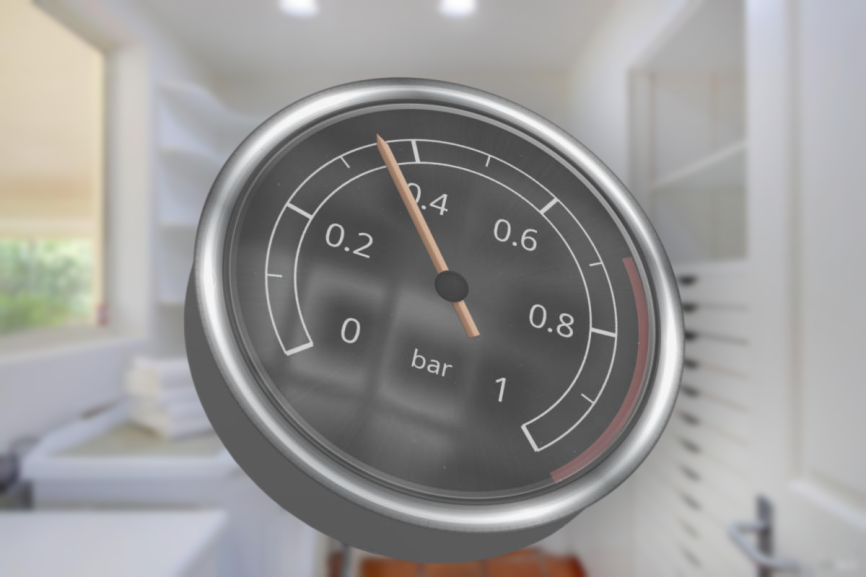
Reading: bar 0.35
